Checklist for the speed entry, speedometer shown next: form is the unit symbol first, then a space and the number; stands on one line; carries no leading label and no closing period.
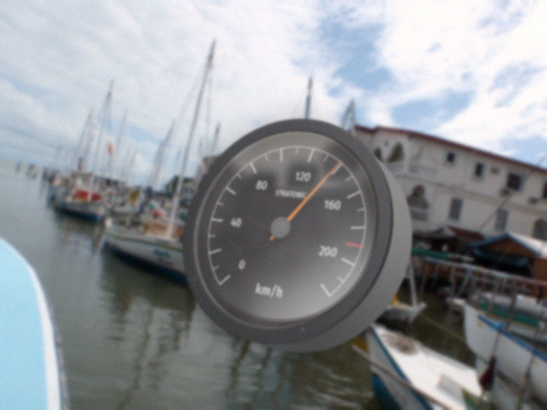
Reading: km/h 140
